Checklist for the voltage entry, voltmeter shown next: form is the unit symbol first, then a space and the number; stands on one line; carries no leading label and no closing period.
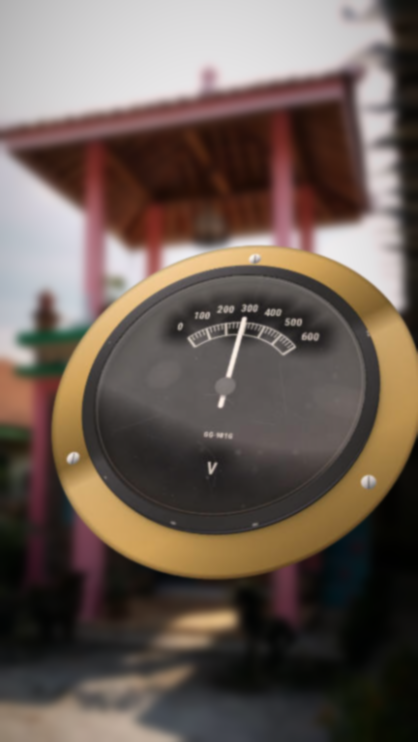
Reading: V 300
